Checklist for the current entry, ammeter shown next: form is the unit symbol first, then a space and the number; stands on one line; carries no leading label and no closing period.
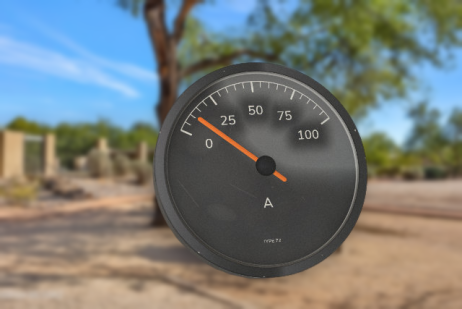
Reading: A 10
